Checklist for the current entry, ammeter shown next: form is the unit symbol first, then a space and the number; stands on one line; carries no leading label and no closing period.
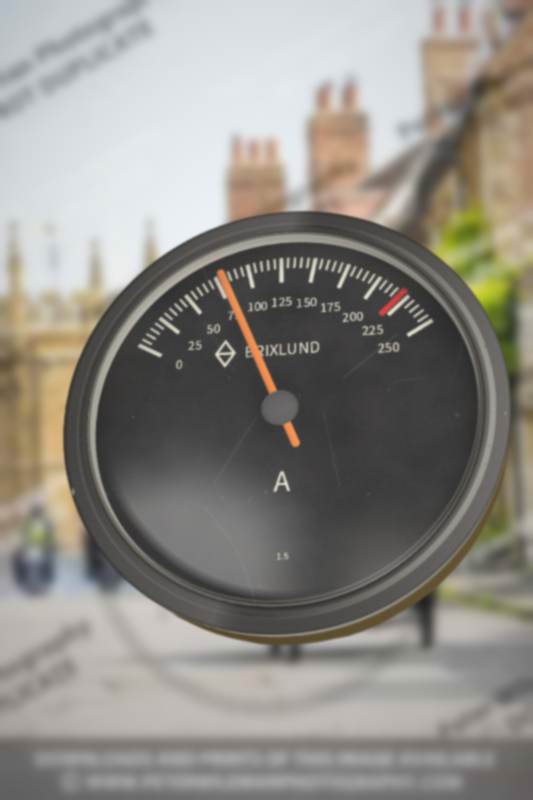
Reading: A 80
